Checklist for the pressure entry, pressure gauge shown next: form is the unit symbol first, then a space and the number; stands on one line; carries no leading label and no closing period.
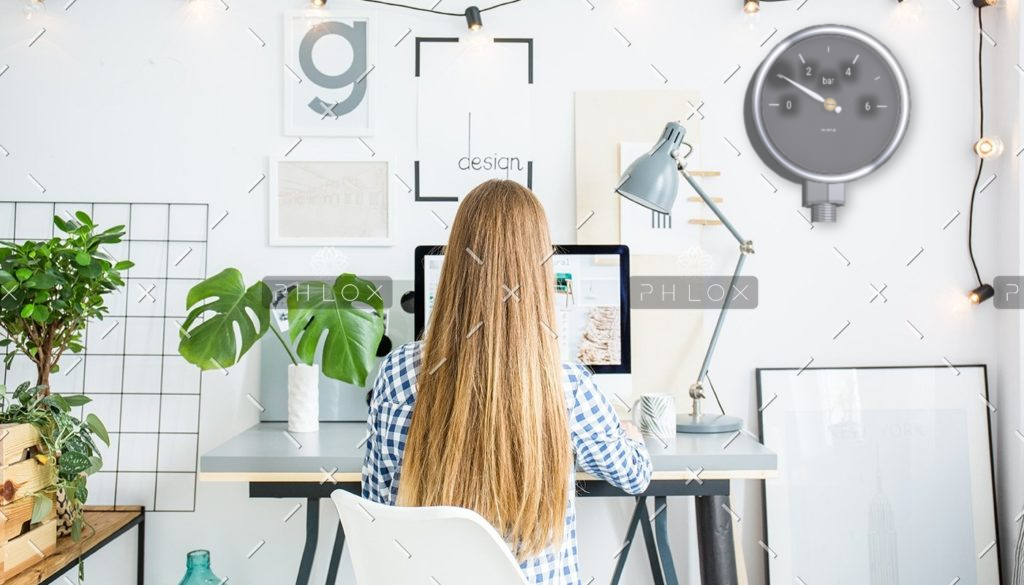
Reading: bar 1
